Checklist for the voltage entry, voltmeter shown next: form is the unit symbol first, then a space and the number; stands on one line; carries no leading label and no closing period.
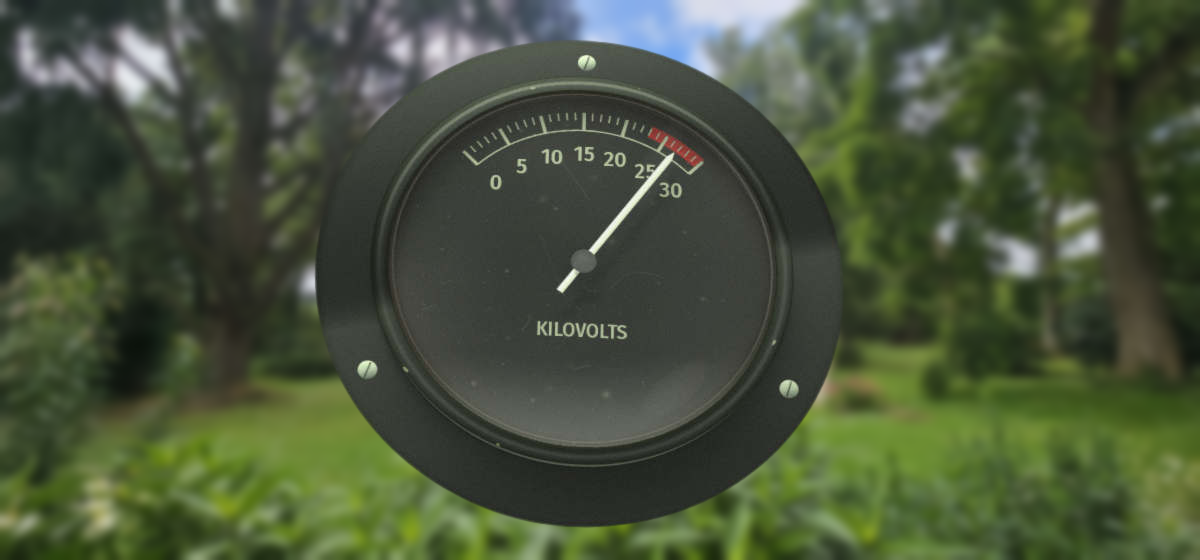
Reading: kV 27
